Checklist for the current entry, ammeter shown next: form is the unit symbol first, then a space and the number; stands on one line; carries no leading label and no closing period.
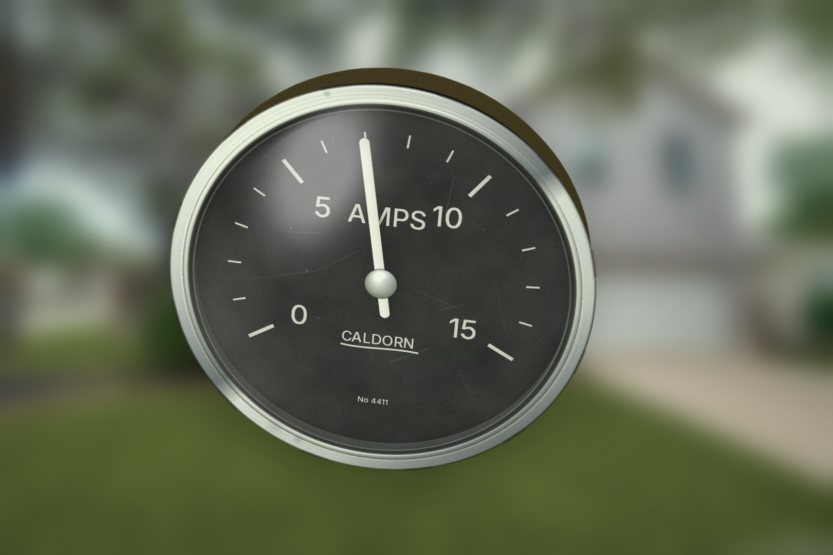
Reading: A 7
